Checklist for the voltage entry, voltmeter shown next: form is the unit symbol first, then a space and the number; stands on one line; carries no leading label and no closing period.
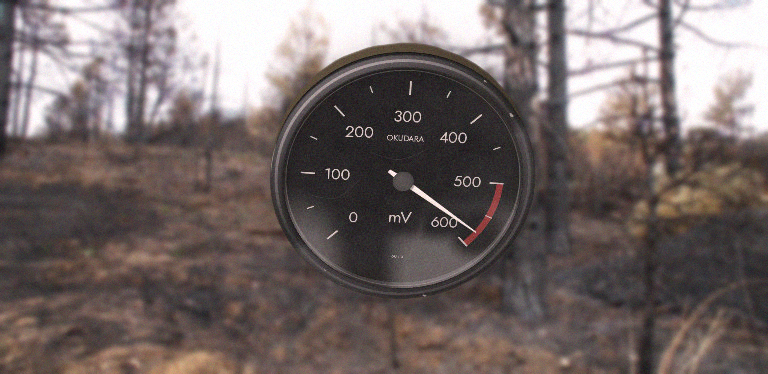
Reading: mV 575
